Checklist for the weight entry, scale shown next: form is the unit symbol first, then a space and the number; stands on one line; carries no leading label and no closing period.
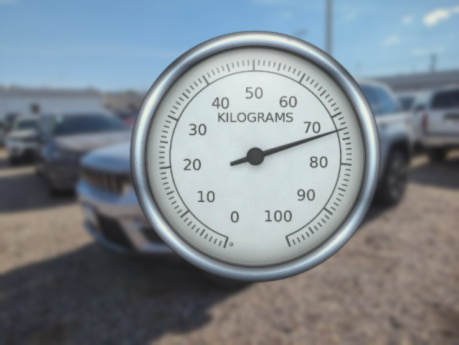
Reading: kg 73
